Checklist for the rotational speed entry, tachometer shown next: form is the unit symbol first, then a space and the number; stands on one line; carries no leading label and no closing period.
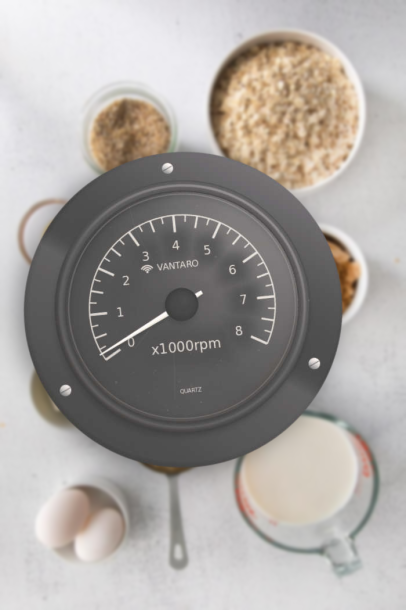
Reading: rpm 125
